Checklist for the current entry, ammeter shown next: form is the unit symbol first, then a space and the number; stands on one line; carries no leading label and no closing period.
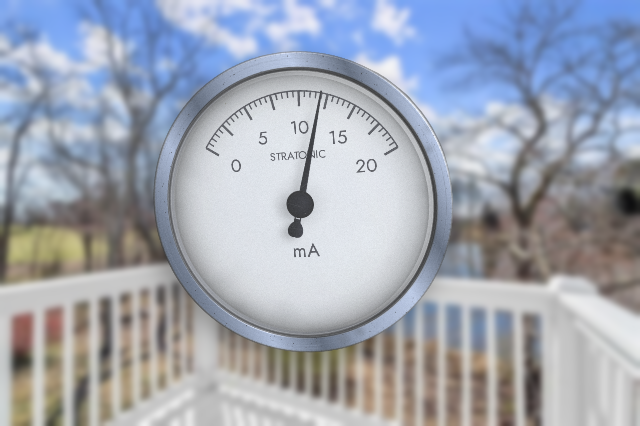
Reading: mA 12
